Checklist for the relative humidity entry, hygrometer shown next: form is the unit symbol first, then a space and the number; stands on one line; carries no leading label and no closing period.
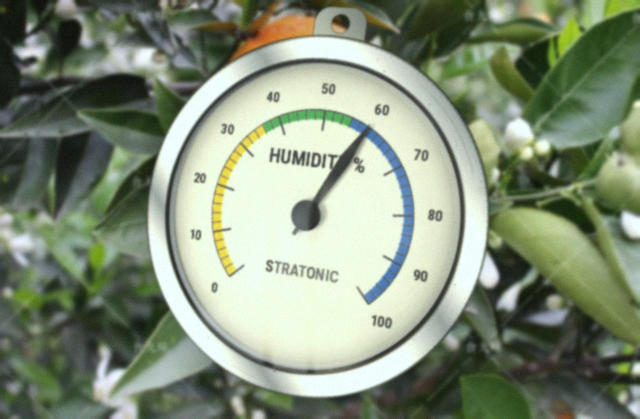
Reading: % 60
